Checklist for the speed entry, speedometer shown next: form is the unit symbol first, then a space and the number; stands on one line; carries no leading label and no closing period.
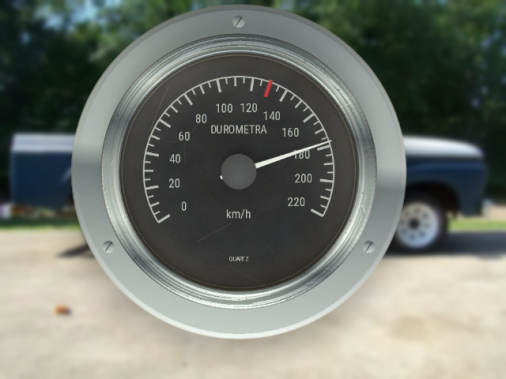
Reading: km/h 177.5
